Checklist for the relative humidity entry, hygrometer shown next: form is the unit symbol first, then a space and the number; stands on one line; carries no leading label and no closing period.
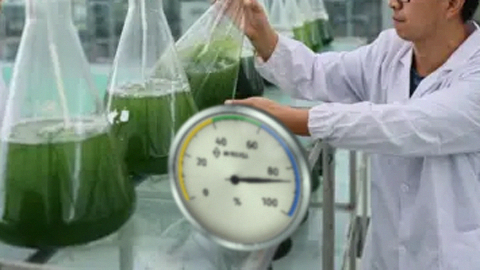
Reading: % 85
